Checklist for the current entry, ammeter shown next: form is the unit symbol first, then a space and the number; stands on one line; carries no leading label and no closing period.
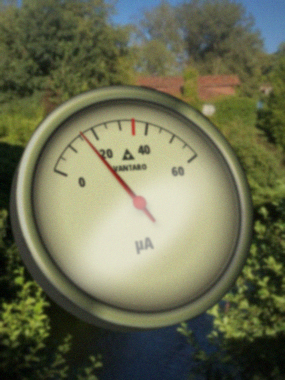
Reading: µA 15
